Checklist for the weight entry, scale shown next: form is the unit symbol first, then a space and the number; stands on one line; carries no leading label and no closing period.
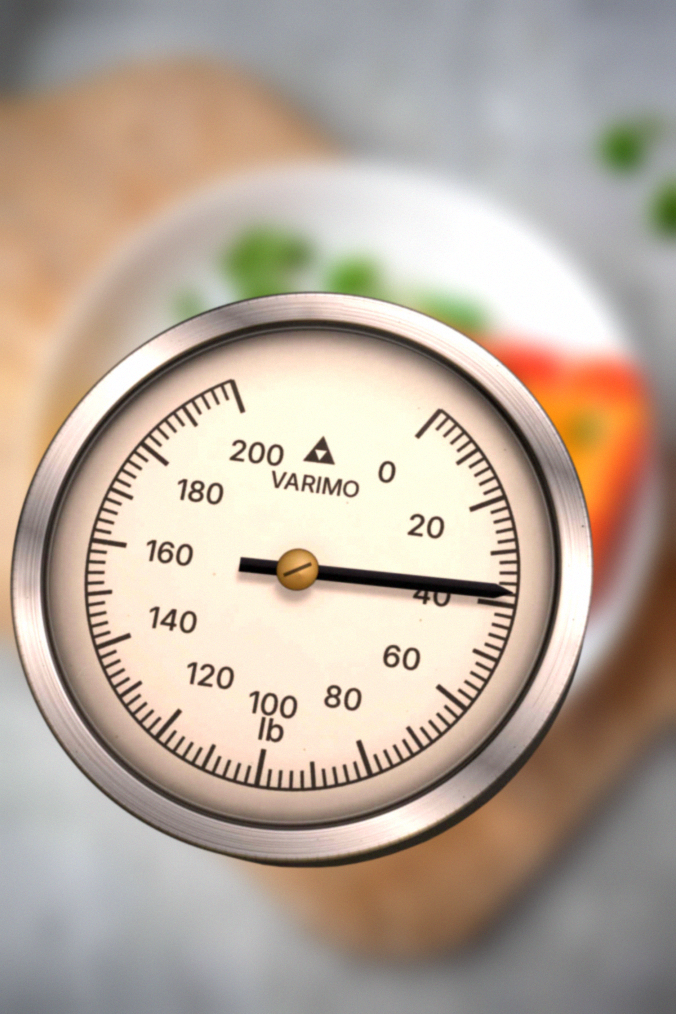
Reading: lb 38
